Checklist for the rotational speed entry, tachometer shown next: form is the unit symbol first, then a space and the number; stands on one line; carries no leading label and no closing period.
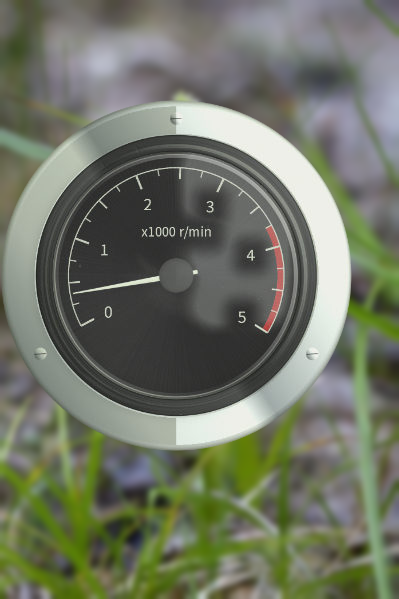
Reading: rpm 375
